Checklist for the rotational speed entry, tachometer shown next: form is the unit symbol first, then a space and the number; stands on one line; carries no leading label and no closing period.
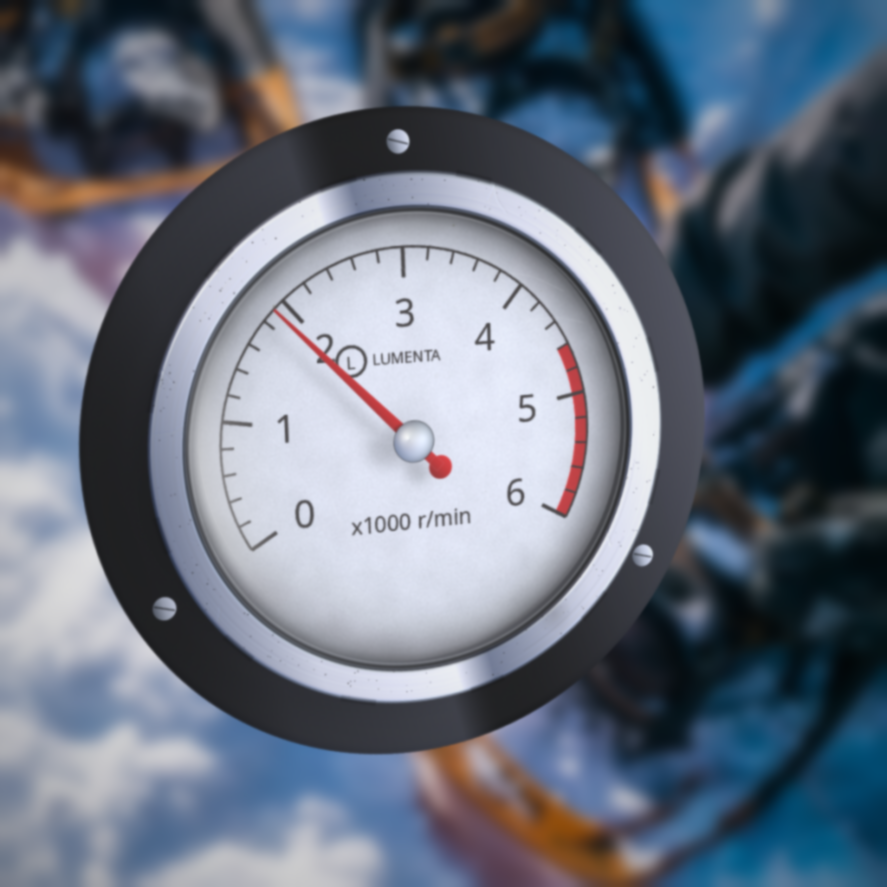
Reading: rpm 1900
